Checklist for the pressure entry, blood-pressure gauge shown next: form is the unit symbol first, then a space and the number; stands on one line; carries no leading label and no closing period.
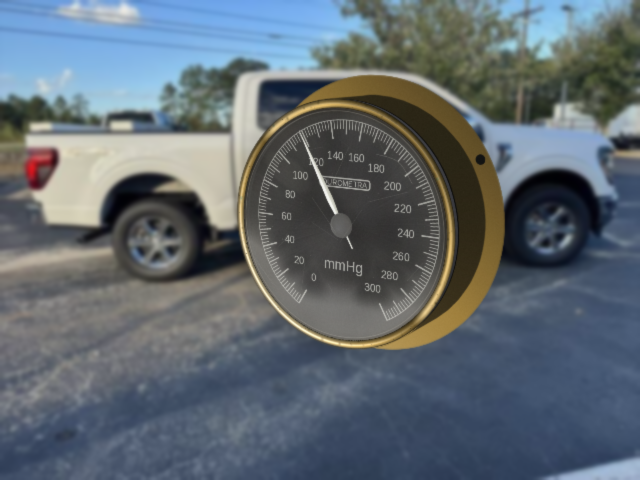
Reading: mmHg 120
